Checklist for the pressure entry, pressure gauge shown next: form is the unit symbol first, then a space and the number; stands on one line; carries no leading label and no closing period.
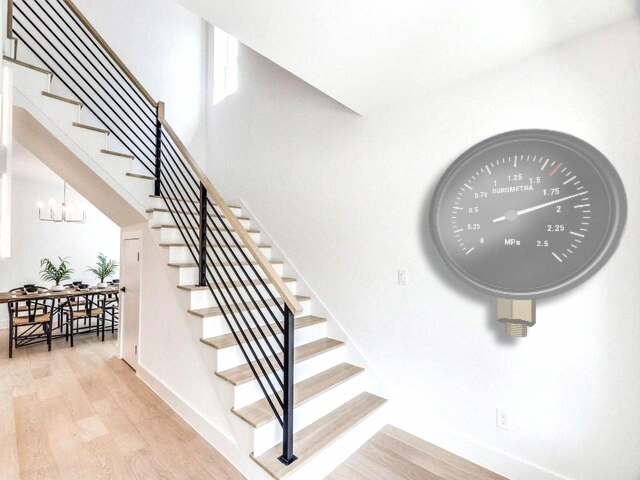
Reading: MPa 1.9
